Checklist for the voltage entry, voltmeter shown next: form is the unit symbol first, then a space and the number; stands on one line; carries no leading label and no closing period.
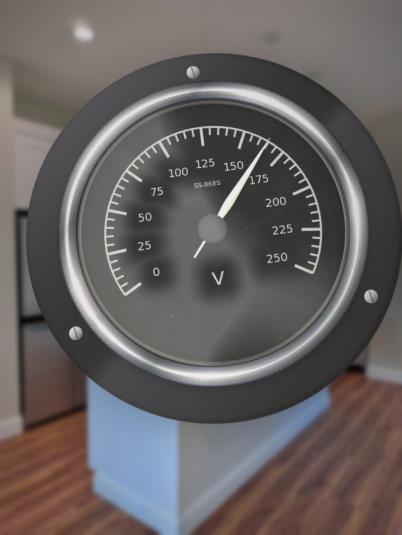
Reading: V 165
